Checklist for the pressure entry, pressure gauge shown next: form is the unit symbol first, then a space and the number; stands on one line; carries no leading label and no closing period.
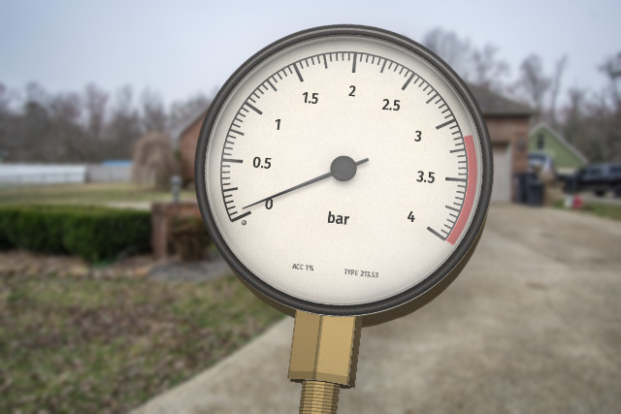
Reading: bar 0.05
